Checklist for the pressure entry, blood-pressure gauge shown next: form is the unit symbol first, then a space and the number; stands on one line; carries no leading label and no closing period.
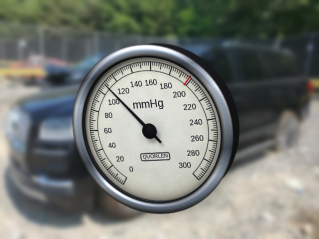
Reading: mmHg 110
